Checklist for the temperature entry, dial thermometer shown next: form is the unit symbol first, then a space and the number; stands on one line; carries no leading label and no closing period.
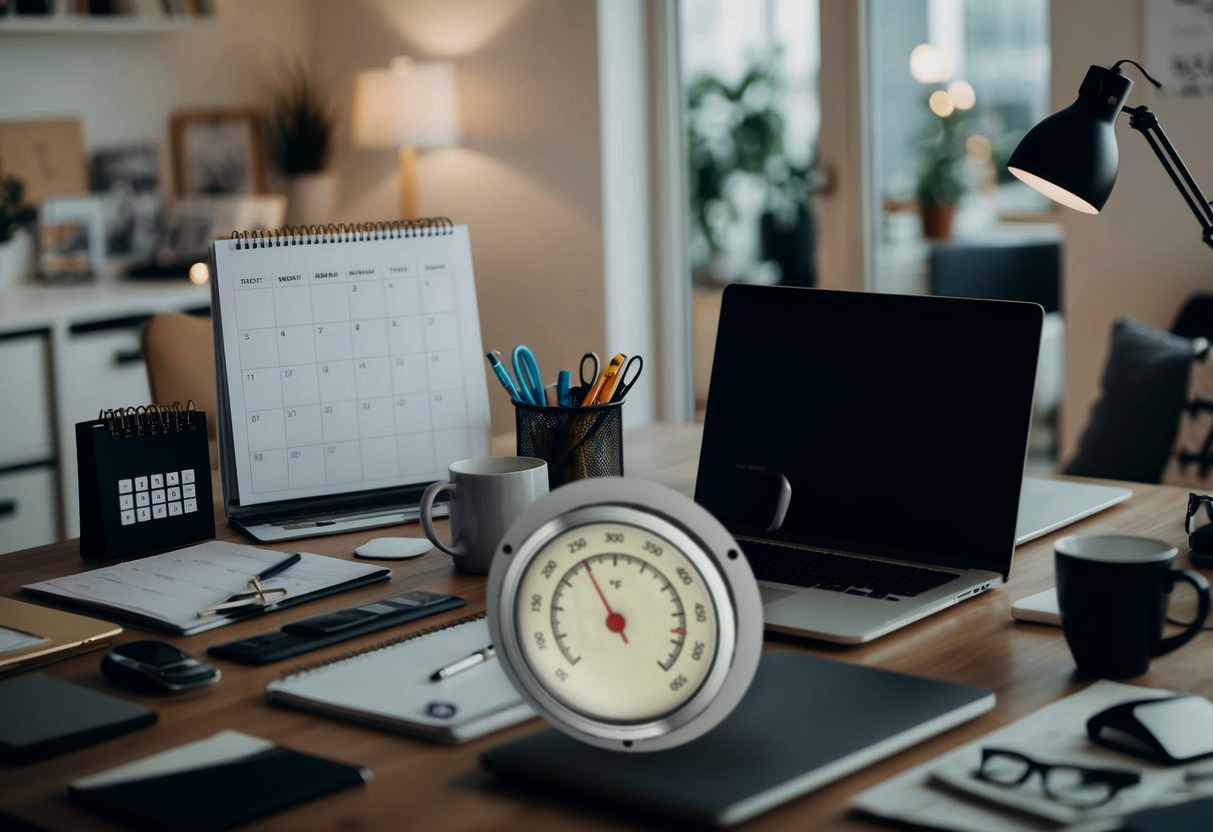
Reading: °F 250
